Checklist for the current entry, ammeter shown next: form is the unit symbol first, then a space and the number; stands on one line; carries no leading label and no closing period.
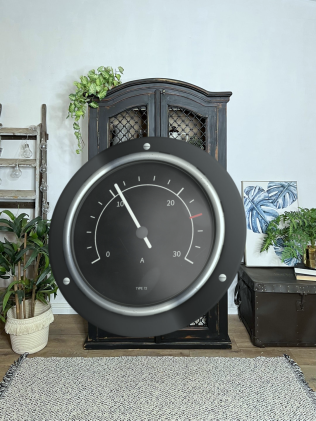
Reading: A 11
